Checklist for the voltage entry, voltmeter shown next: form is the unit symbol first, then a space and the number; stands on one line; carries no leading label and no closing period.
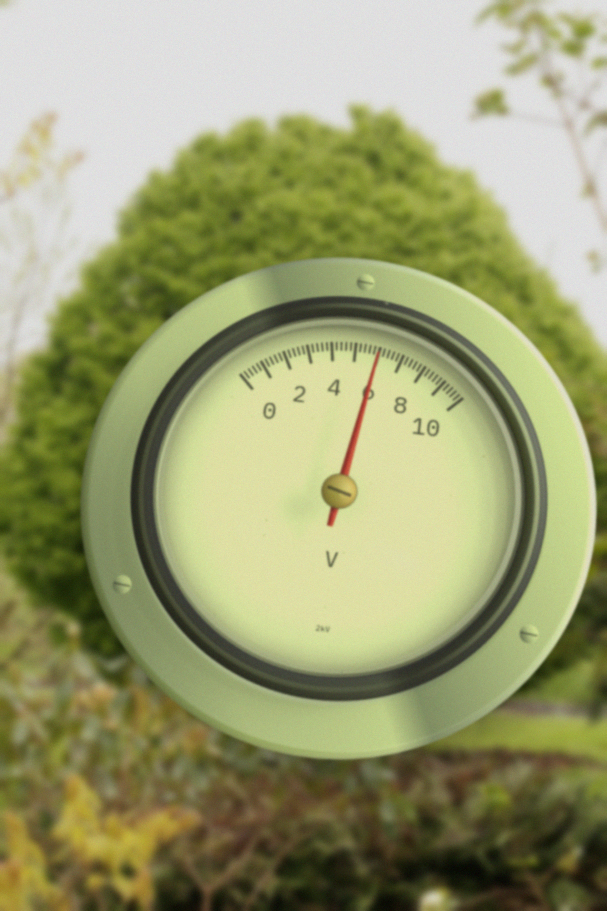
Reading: V 6
